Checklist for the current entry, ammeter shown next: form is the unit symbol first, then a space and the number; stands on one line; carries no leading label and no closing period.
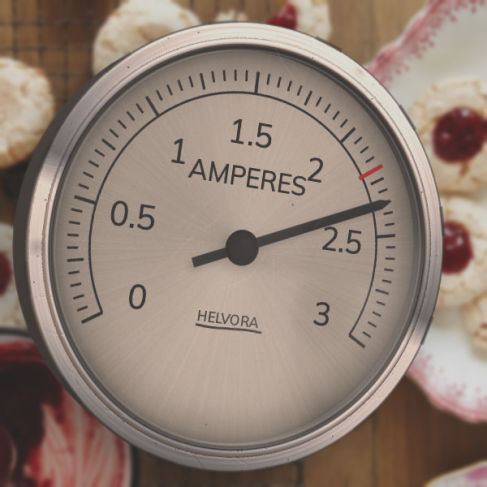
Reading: A 2.35
